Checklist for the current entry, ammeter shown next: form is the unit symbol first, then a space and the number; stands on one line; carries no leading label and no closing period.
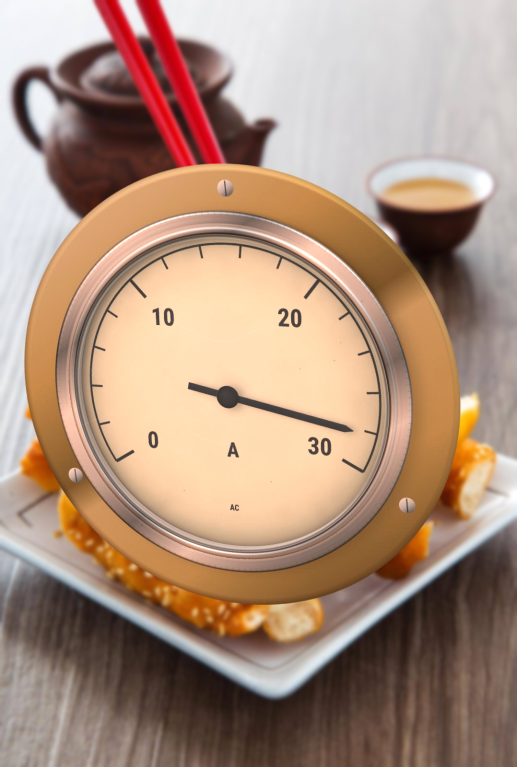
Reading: A 28
